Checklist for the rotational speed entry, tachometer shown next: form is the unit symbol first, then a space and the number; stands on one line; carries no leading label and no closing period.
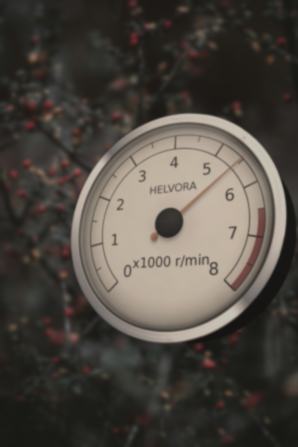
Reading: rpm 5500
